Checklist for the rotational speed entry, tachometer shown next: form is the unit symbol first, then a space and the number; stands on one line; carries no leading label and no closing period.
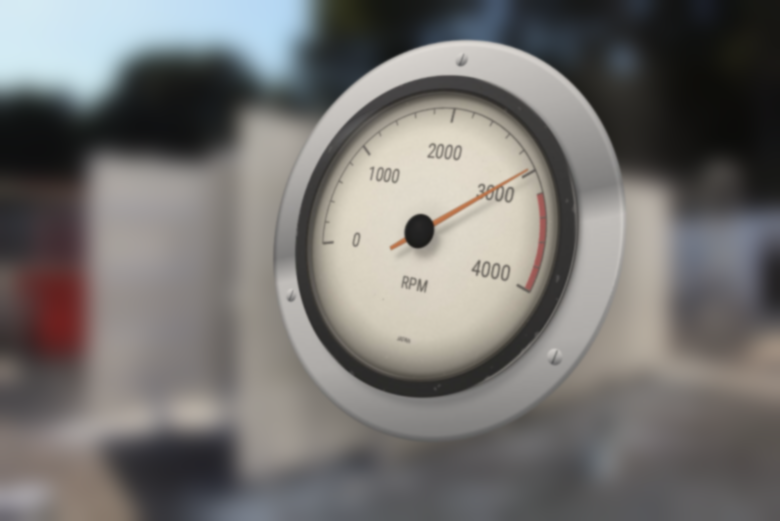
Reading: rpm 3000
